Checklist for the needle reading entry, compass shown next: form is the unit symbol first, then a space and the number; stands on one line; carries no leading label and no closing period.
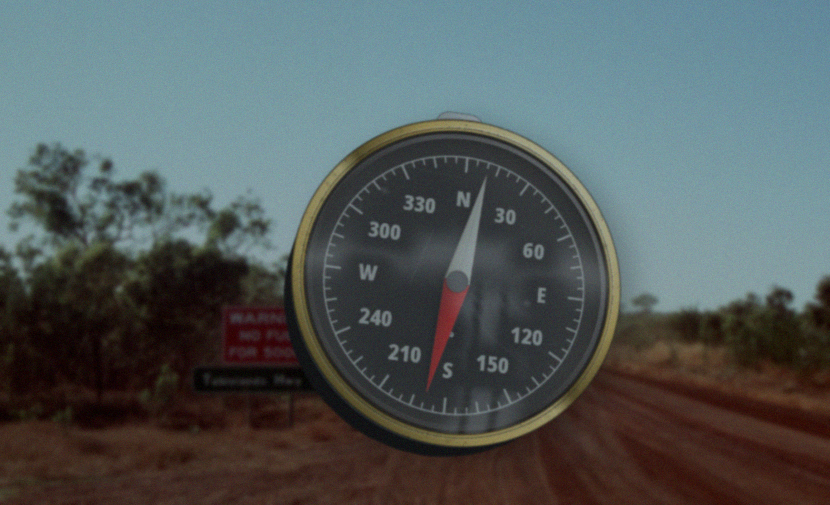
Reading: ° 190
